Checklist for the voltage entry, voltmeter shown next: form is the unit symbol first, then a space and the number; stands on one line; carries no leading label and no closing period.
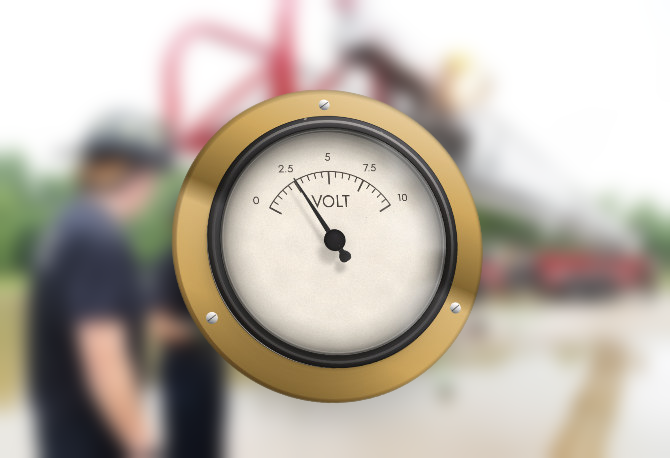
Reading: V 2.5
